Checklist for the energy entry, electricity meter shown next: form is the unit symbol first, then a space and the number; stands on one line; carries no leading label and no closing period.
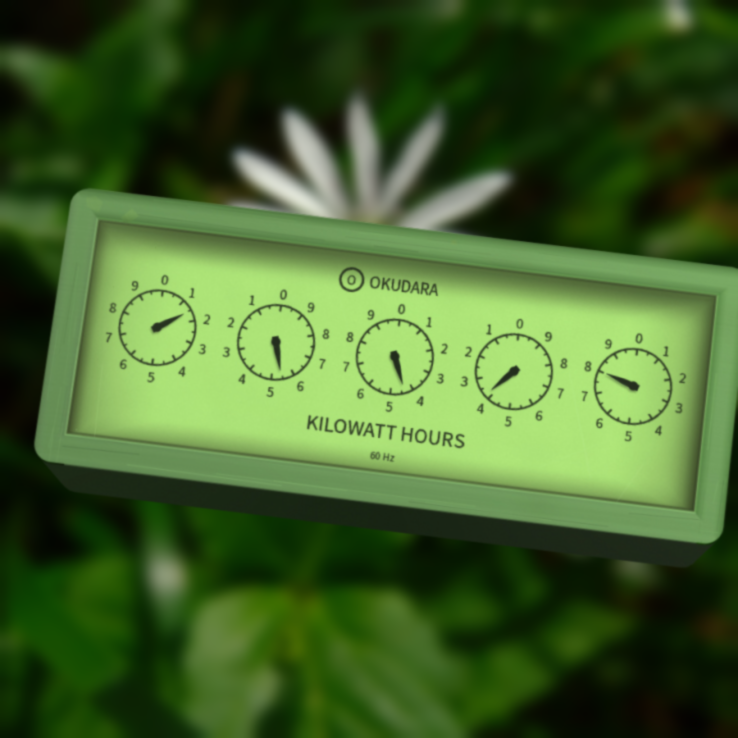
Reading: kWh 15438
